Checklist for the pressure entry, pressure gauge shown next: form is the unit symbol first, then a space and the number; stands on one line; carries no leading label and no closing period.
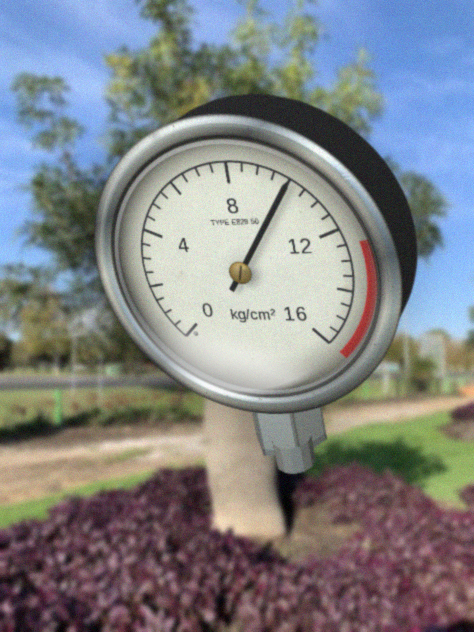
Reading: kg/cm² 10
